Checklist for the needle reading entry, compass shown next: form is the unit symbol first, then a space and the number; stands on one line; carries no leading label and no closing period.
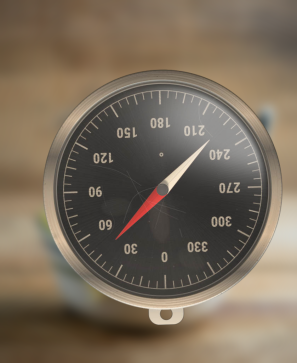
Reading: ° 45
